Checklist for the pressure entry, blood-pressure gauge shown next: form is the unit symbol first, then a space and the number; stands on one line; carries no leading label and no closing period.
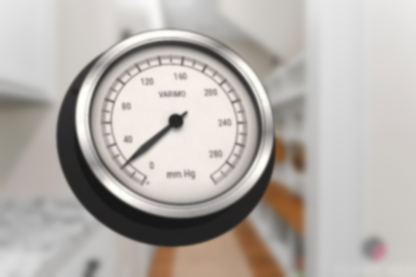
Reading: mmHg 20
